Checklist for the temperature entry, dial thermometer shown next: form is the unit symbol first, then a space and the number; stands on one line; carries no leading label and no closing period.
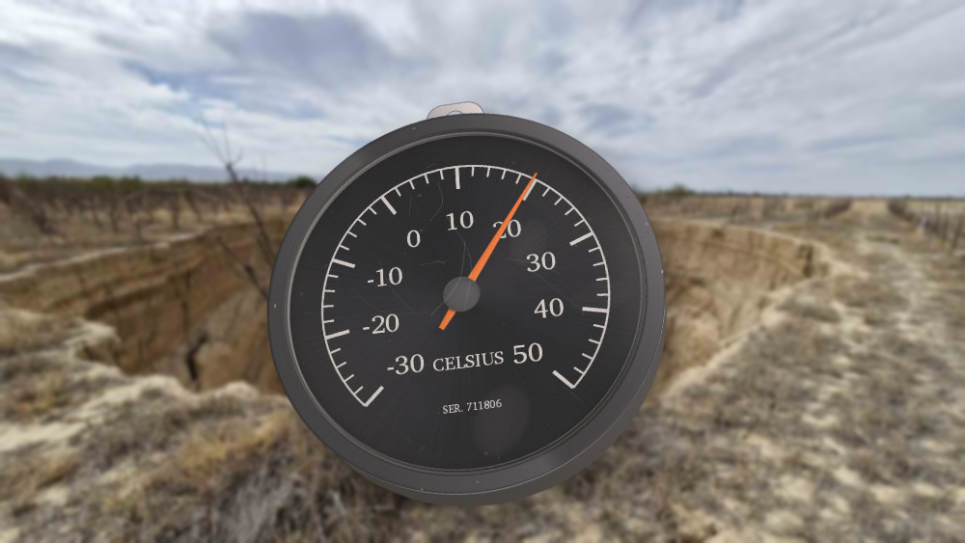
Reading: °C 20
